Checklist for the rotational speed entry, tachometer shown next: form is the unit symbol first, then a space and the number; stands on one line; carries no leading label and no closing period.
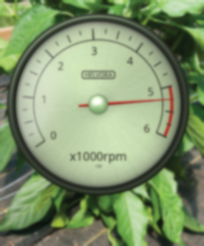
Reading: rpm 5250
